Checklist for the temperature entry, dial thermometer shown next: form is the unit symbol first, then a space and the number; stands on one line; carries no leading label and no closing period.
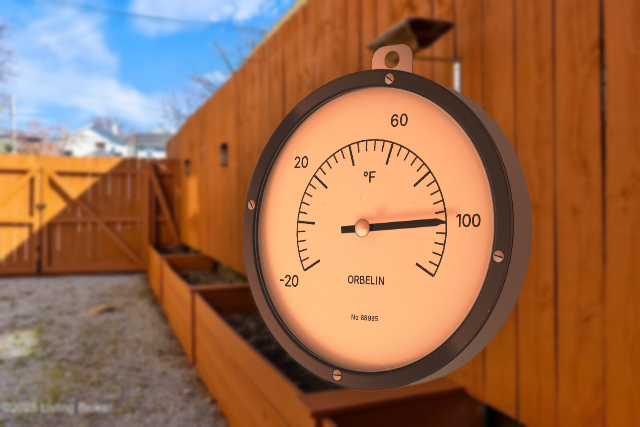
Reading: °F 100
